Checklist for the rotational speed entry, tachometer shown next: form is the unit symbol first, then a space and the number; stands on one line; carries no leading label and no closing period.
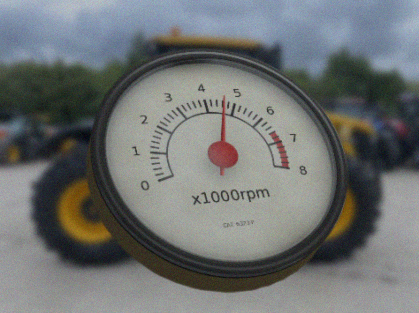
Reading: rpm 4600
